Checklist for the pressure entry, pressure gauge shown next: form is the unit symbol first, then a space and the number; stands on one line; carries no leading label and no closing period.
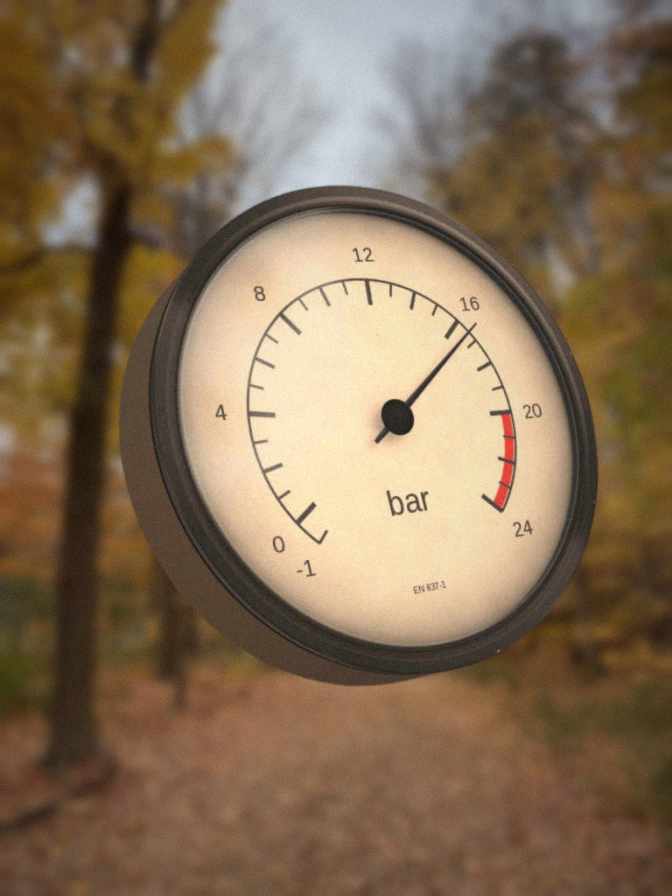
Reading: bar 16.5
